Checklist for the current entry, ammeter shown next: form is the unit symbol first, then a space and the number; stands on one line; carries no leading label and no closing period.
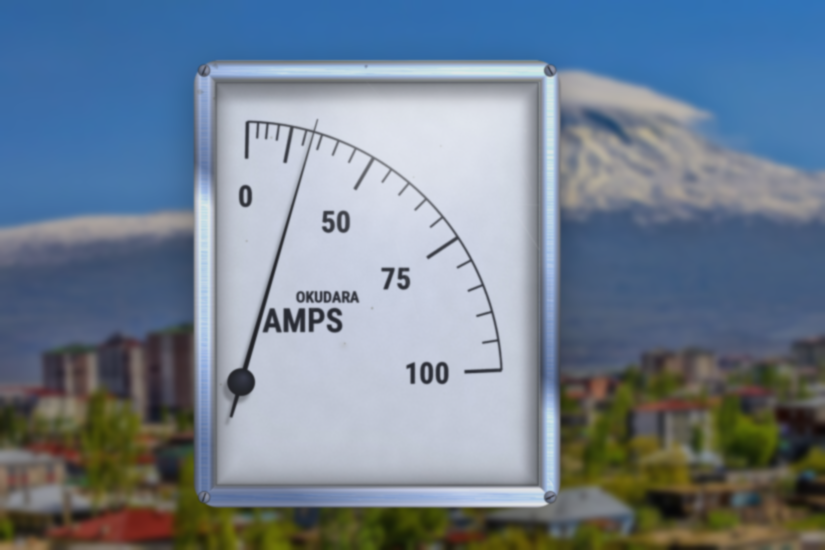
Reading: A 32.5
